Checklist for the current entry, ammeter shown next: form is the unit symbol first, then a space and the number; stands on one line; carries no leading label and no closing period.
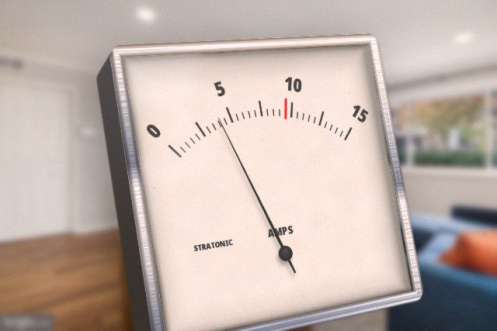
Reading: A 4
